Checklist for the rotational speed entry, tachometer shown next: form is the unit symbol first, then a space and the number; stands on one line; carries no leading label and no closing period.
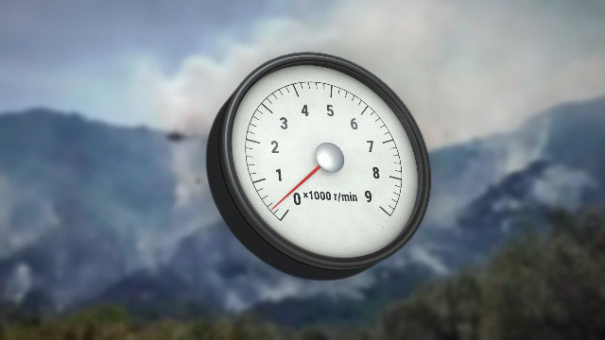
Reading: rpm 300
